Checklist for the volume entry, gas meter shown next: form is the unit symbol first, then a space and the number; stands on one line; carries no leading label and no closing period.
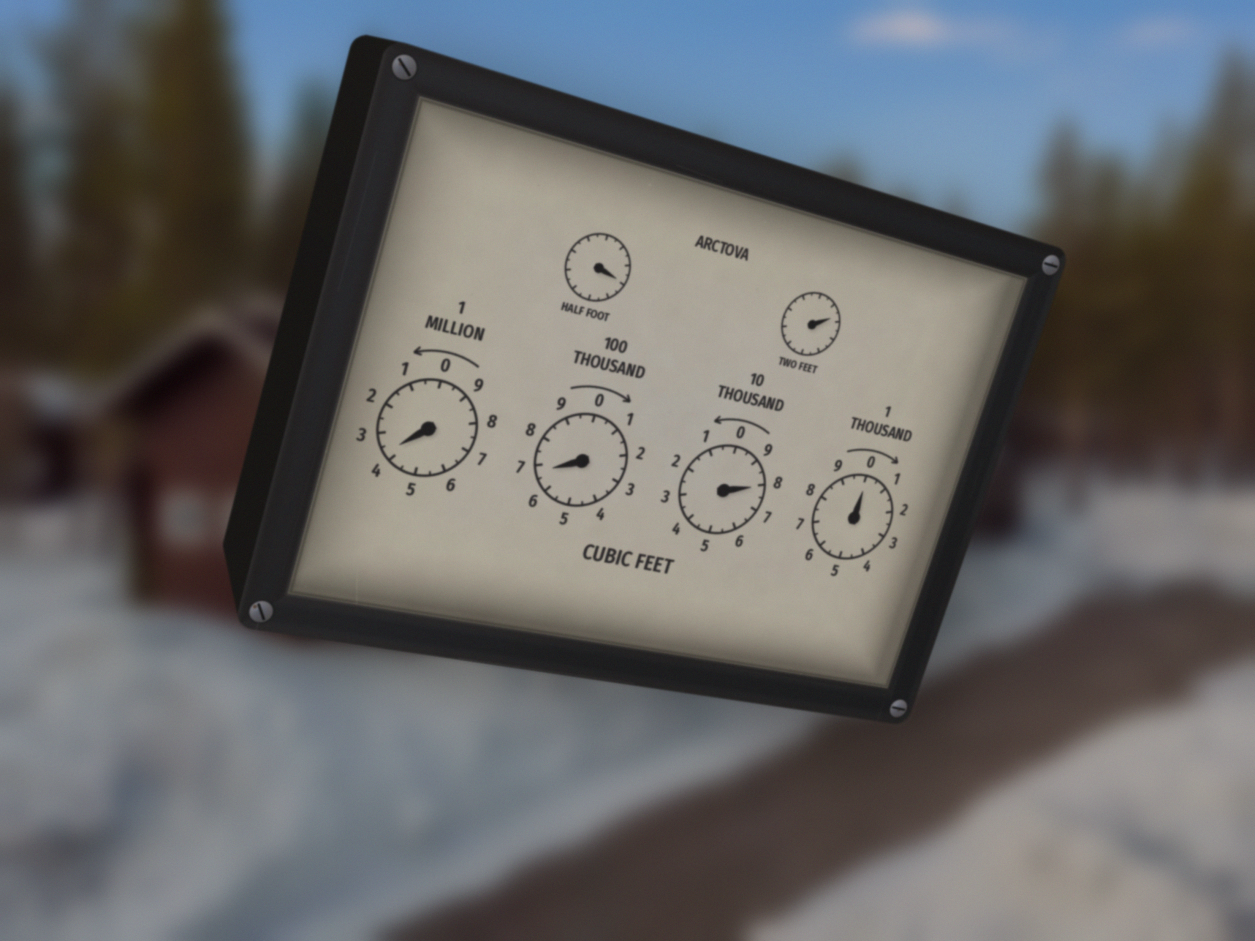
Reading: ft³ 368000
